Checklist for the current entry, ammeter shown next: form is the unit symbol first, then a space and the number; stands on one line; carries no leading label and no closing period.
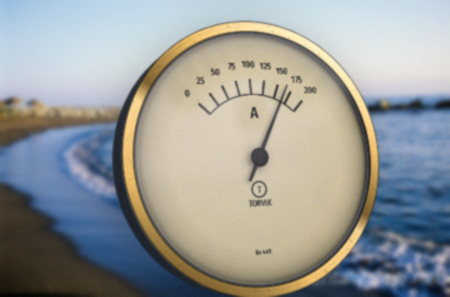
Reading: A 162.5
